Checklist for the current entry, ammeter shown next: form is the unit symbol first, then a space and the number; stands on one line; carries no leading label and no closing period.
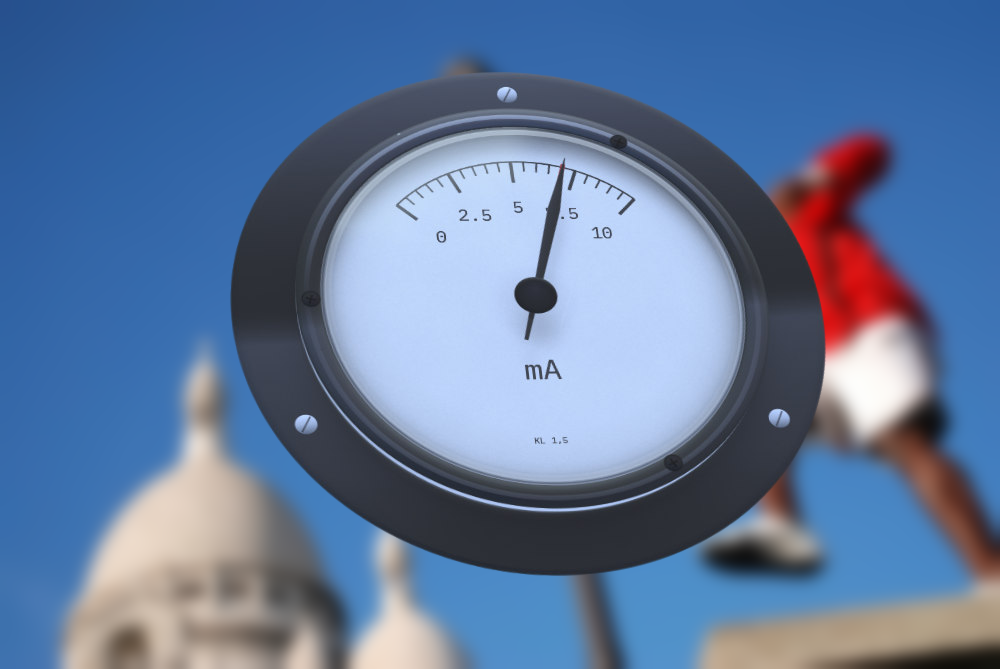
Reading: mA 7
